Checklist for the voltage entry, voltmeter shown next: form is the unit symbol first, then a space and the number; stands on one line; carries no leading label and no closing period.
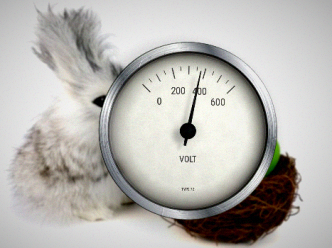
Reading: V 375
